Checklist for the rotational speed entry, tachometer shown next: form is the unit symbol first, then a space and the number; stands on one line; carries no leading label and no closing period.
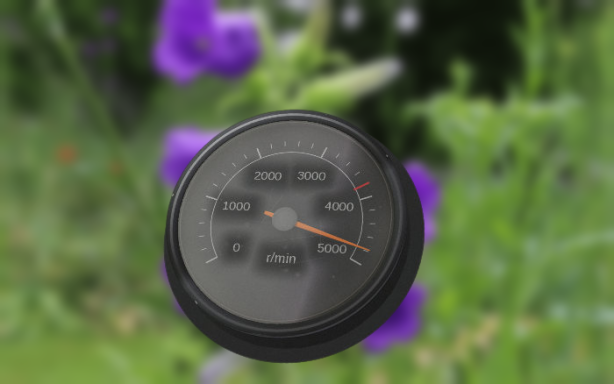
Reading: rpm 4800
